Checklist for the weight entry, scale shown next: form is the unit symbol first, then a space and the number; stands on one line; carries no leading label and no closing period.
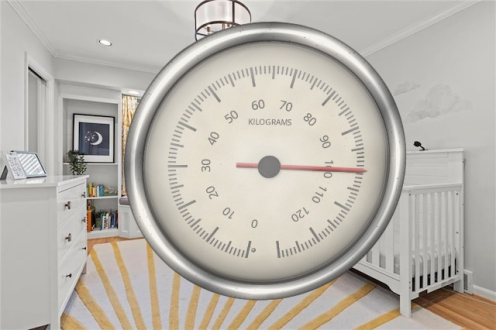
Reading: kg 100
